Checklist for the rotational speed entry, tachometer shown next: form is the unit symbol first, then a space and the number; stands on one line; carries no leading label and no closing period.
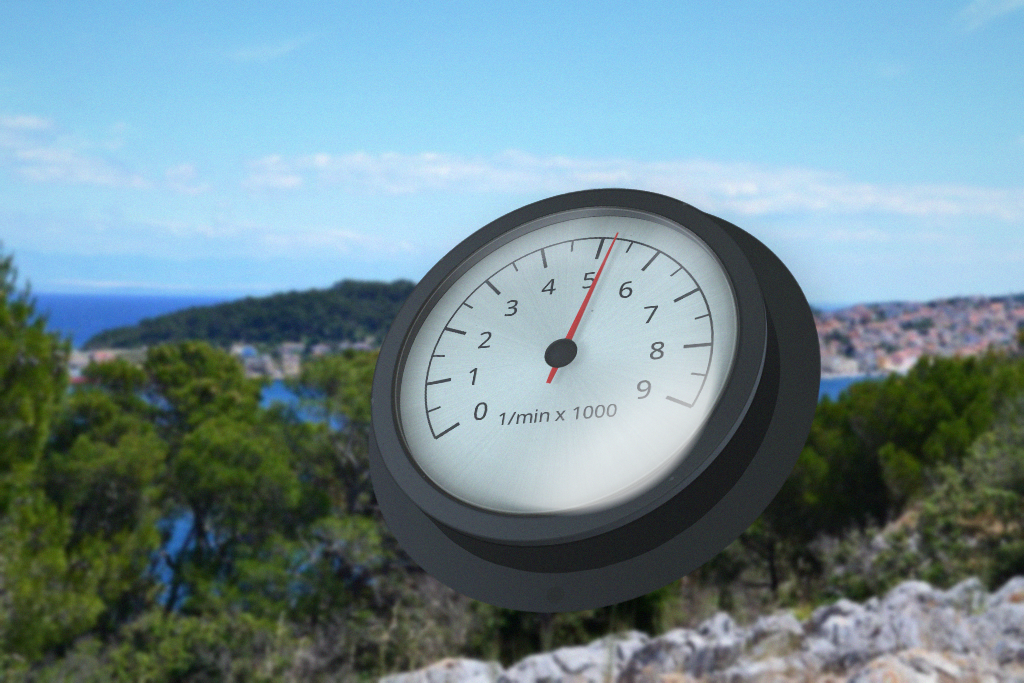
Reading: rpm 5250
